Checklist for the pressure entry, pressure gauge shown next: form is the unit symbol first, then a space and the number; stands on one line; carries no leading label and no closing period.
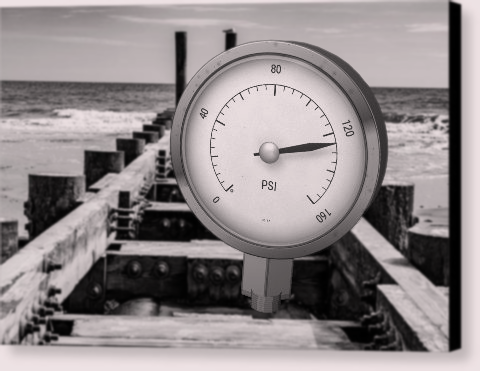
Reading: psi 125
